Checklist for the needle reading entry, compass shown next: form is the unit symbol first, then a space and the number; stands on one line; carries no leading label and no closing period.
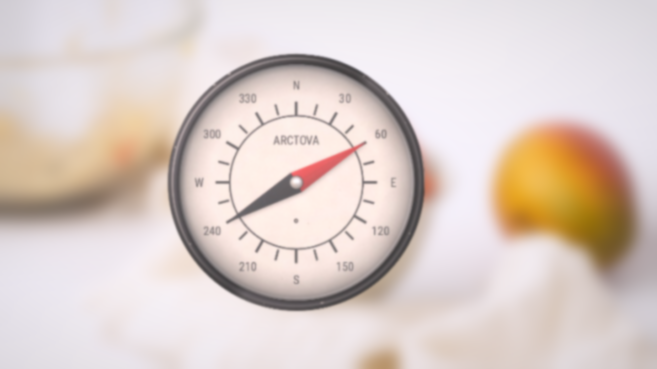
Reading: ° 60
